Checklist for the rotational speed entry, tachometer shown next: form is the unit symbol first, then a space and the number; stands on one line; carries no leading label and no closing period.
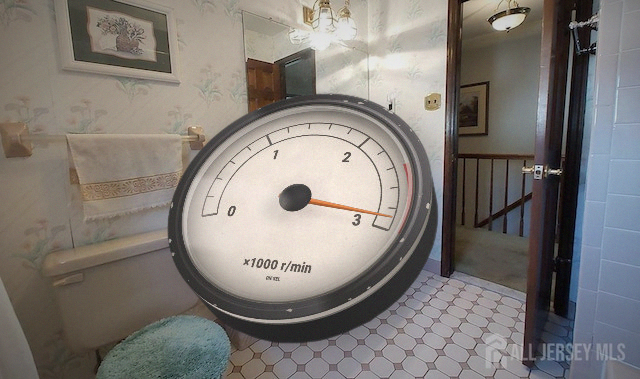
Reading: rpm 2900
